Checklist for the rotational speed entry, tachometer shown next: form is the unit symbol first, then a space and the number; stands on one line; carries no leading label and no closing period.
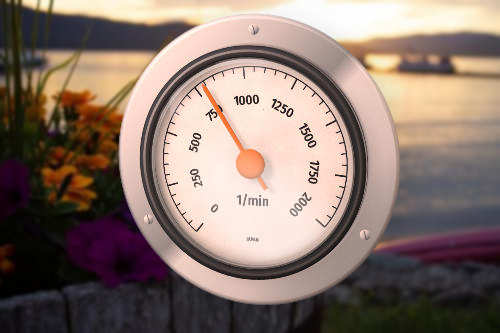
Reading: rpm 800
